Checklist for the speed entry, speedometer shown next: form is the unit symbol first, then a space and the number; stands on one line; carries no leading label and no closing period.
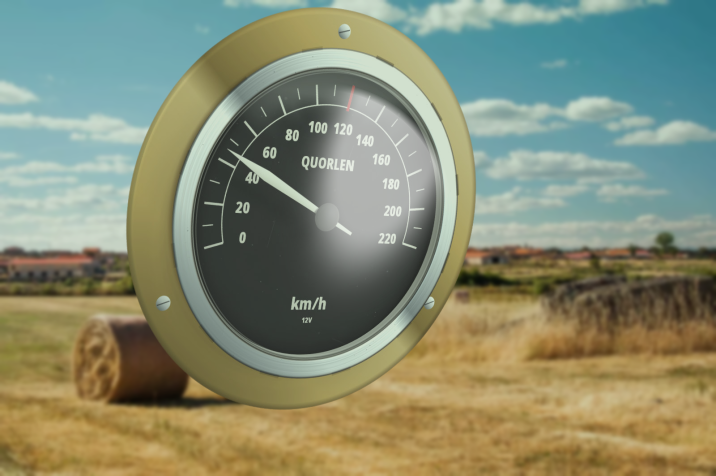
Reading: km/h 45
